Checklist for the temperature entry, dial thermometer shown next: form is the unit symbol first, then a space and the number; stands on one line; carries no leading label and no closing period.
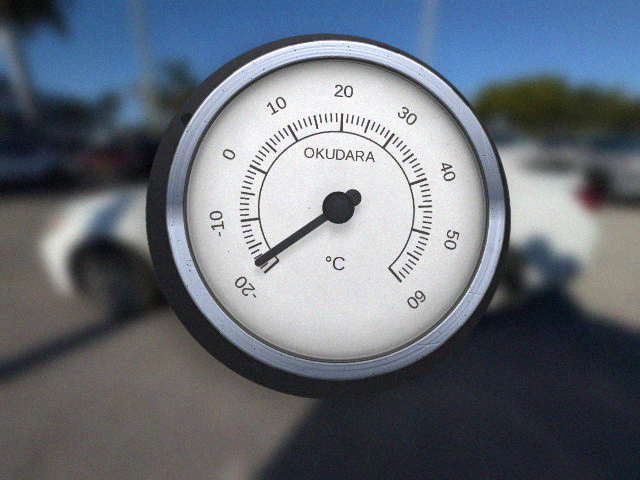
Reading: °C -18
